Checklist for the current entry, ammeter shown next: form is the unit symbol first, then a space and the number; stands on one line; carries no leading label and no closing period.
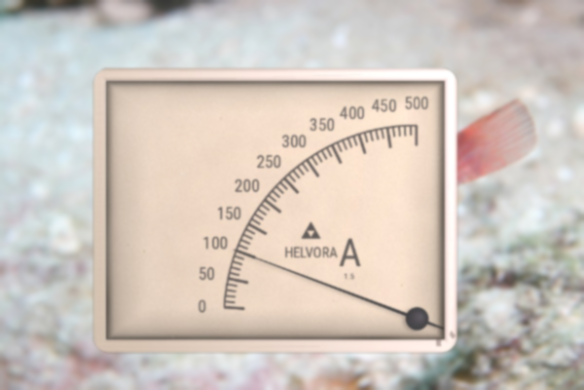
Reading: A 100
